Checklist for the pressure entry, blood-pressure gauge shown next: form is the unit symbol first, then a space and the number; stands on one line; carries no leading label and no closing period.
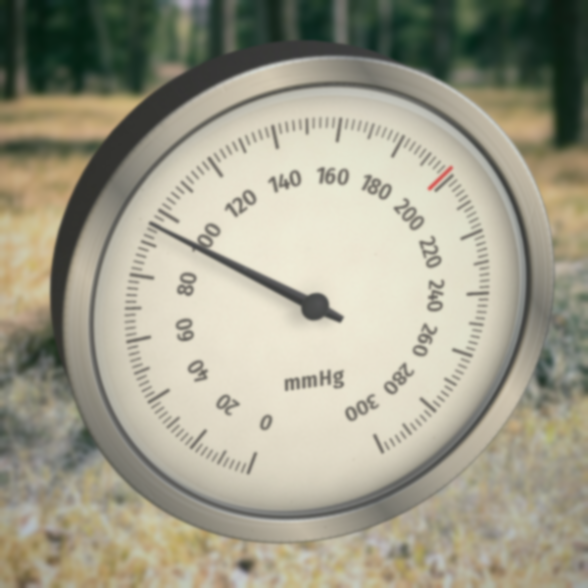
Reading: mmHg 96
